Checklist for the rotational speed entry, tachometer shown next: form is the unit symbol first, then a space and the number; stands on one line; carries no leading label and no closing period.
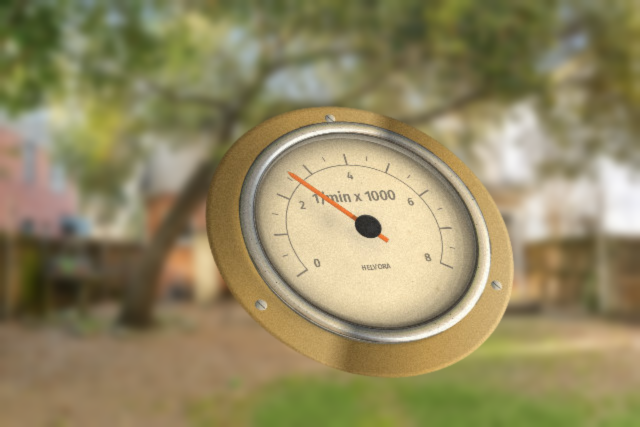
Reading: rpm 2500
